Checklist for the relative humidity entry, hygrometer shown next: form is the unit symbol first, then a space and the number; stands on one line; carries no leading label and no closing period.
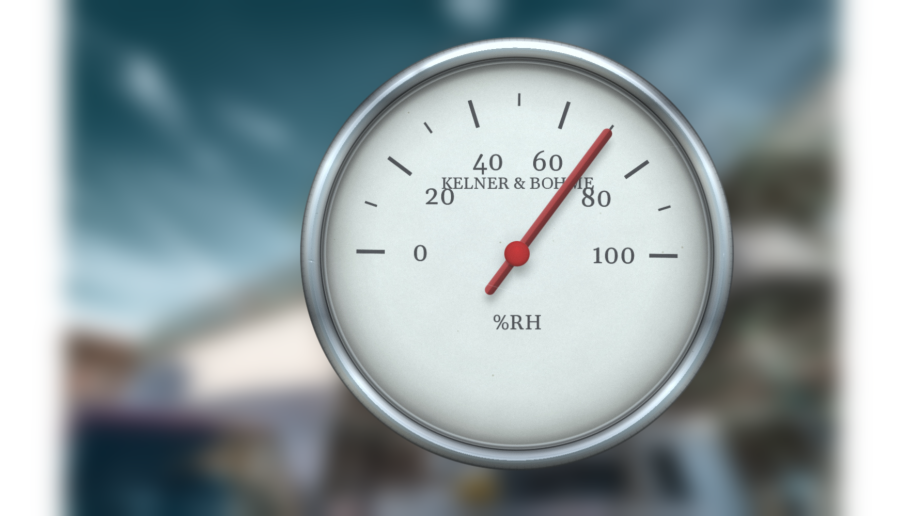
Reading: % 70
